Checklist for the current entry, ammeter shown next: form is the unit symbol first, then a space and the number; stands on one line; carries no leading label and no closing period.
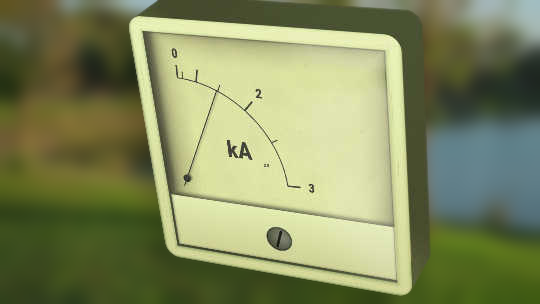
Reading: kA 1.5
